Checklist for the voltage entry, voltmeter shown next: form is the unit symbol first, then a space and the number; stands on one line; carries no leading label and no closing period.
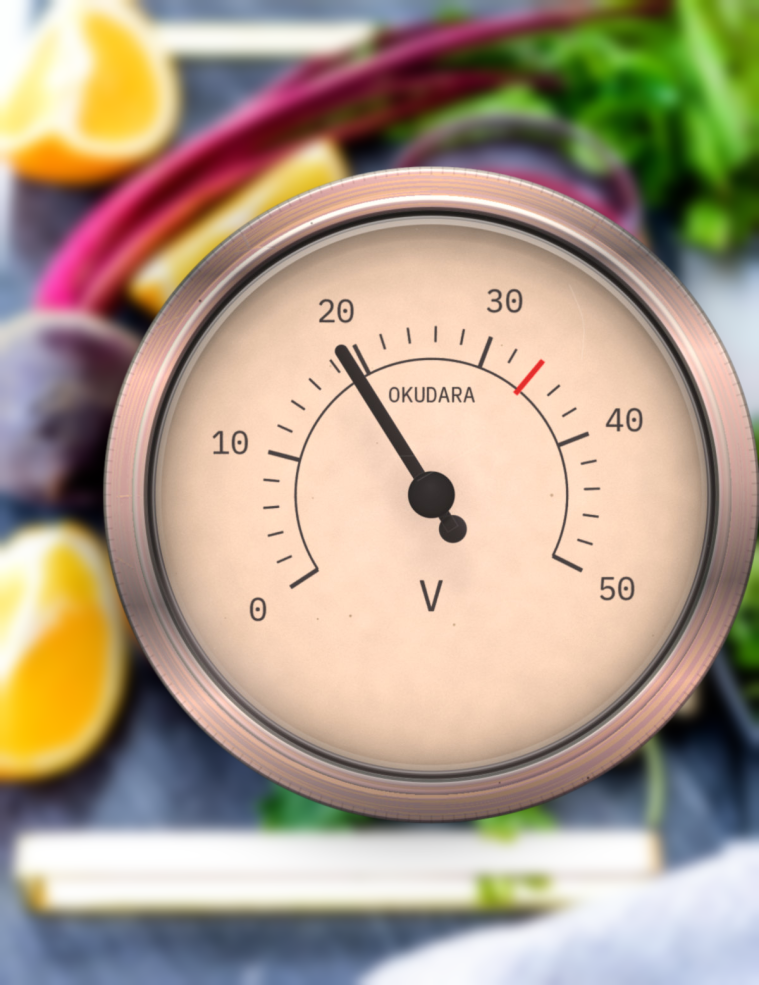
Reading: V 19
